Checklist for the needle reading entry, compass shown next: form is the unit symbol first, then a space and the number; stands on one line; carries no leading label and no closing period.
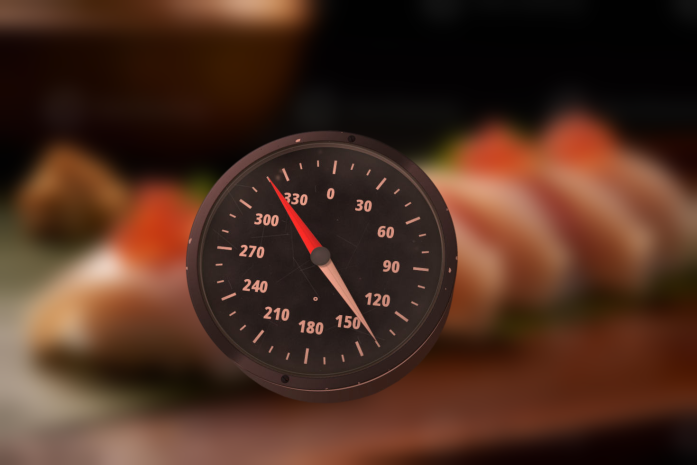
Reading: ° 320
